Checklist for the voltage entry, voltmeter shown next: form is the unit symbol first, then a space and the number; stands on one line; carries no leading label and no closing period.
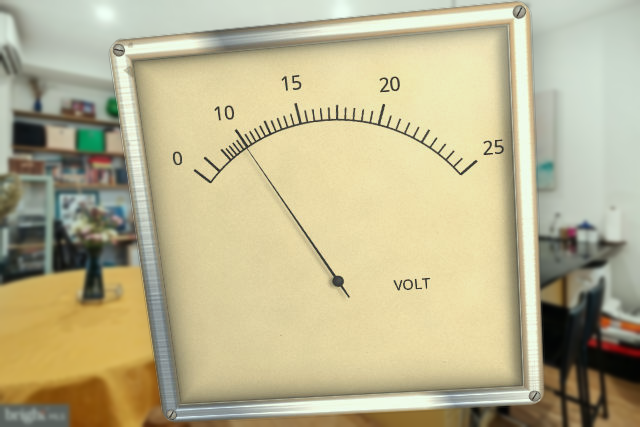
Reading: V 10
